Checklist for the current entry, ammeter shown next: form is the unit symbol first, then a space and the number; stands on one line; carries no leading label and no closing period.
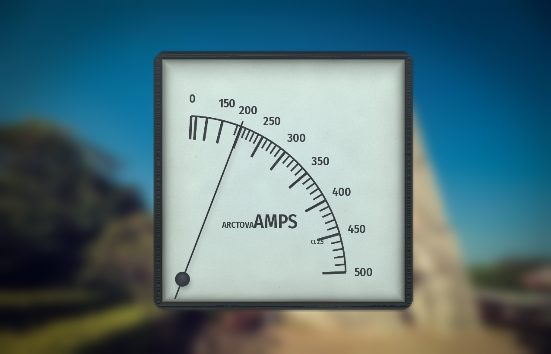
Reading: A 200
